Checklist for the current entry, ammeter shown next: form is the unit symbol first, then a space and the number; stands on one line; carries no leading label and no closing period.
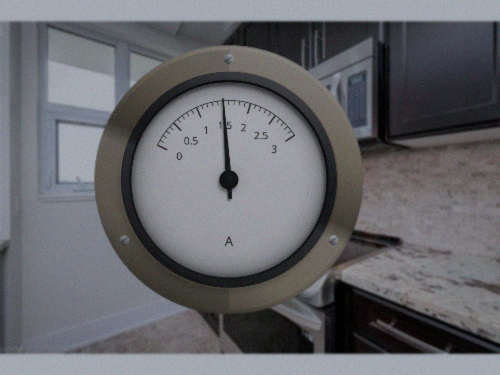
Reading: A 1.5
